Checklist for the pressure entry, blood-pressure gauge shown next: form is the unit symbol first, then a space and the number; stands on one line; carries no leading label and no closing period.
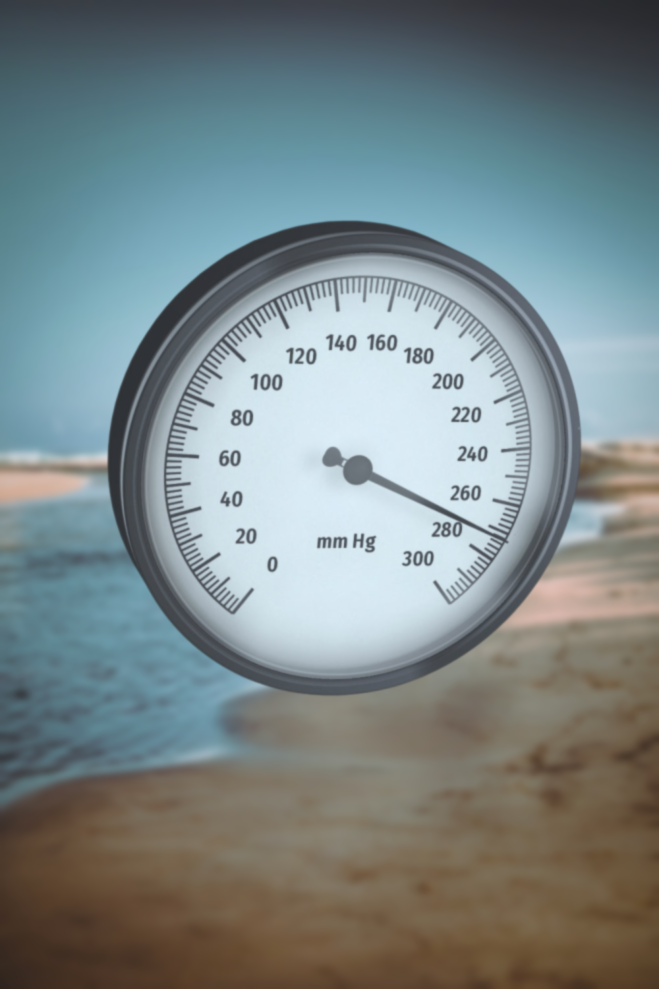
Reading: mmHg 272
